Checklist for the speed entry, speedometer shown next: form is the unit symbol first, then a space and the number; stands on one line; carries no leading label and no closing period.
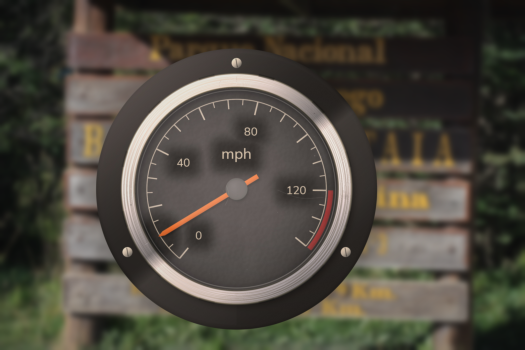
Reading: mph 10
